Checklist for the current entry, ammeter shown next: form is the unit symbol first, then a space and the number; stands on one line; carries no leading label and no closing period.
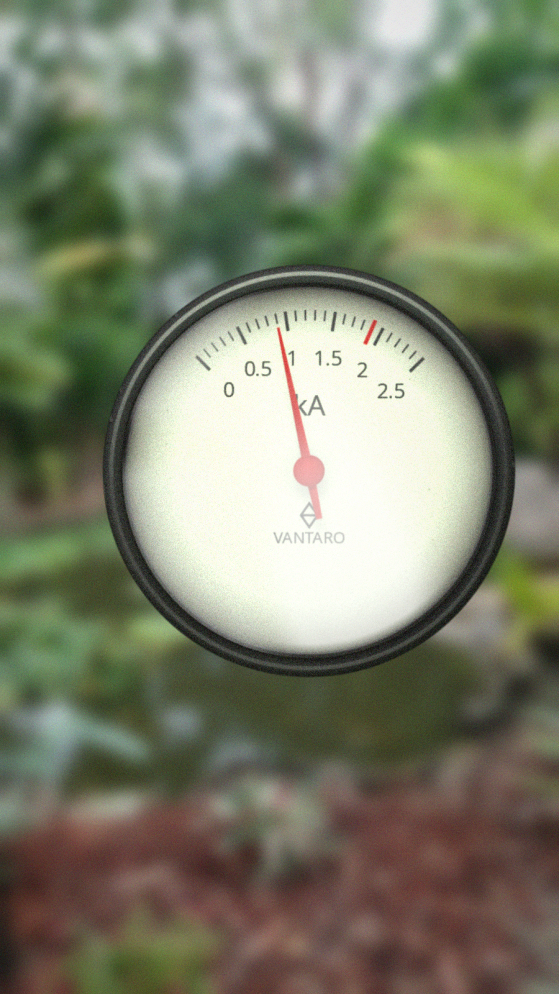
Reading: kA 0.9
